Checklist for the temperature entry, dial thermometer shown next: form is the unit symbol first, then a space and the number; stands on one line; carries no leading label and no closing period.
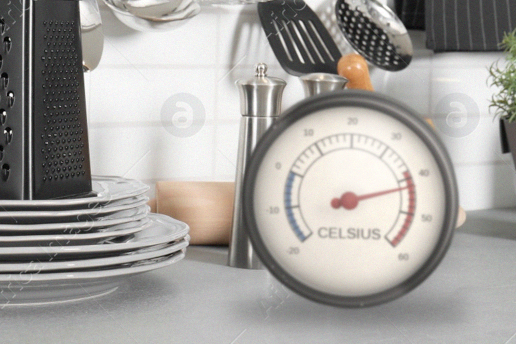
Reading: °C 42
